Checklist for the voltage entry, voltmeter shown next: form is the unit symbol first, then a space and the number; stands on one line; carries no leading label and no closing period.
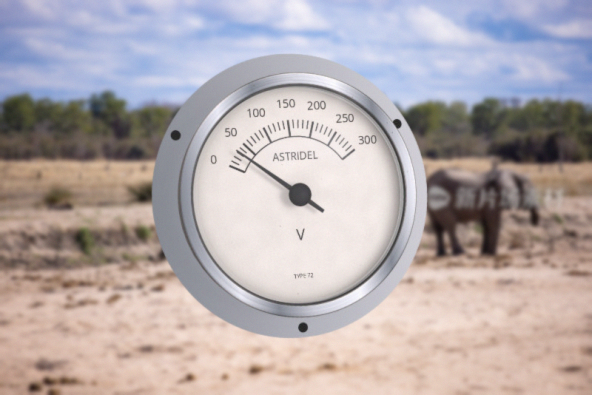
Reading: V 30
